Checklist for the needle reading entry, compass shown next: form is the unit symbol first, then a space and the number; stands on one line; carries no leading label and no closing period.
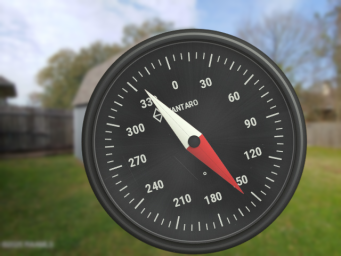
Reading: ° 155
